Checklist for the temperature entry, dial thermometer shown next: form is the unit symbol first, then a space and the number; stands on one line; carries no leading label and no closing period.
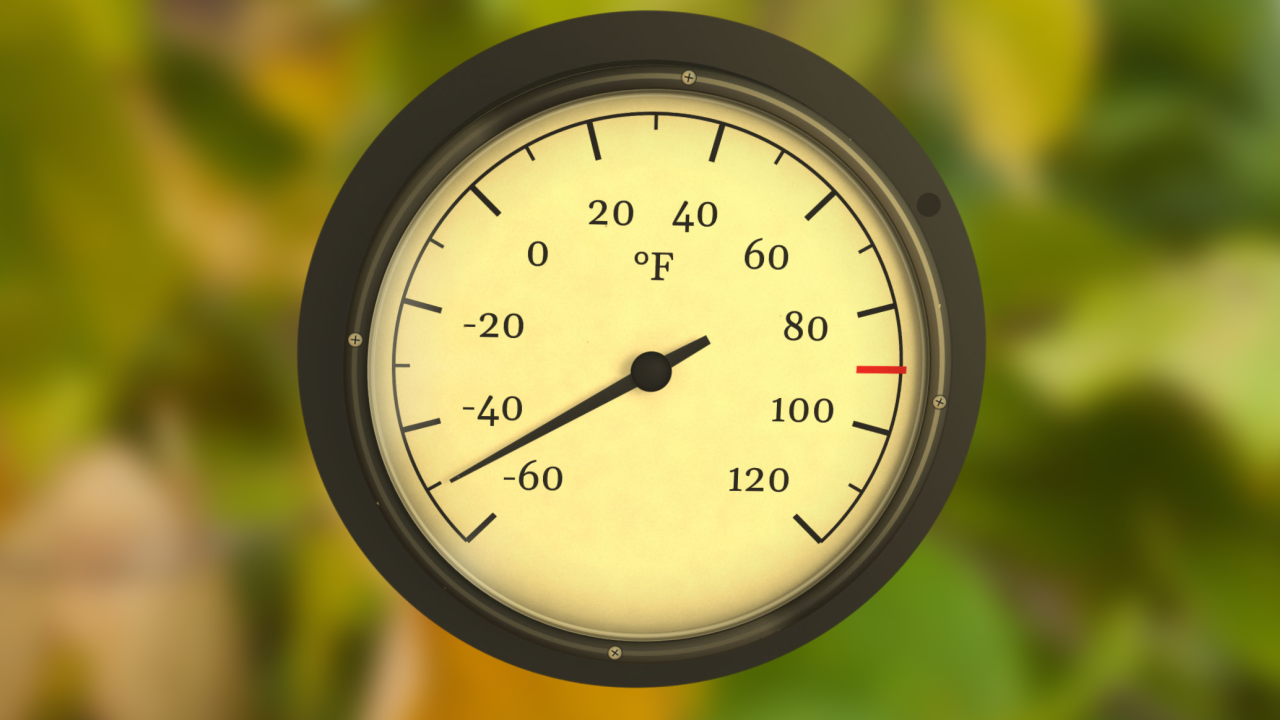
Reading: °F -50
